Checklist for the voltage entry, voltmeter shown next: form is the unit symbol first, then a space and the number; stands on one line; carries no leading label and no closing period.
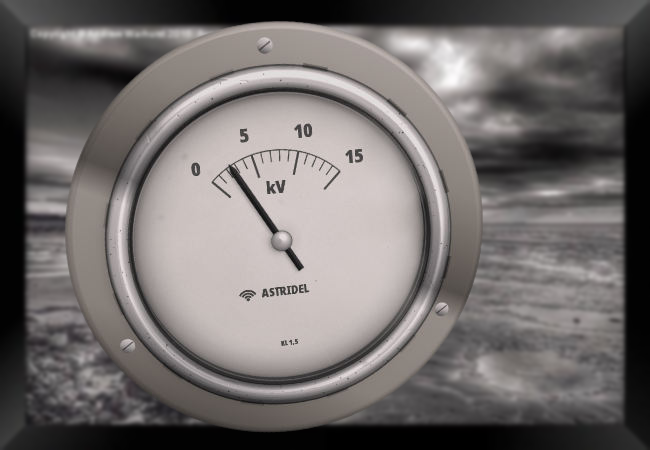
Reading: kV 2.5
